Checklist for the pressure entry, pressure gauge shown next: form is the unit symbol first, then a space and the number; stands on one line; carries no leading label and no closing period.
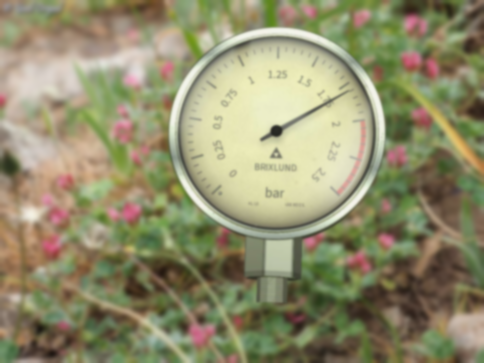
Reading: bar 1.8
